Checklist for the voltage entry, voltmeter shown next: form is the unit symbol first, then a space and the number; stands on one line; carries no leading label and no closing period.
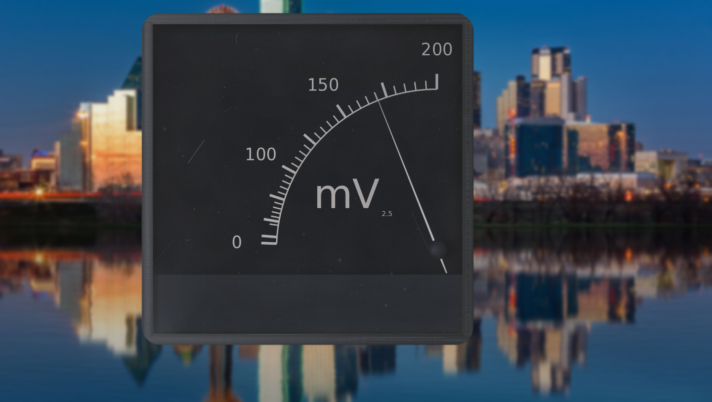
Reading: mV 170
